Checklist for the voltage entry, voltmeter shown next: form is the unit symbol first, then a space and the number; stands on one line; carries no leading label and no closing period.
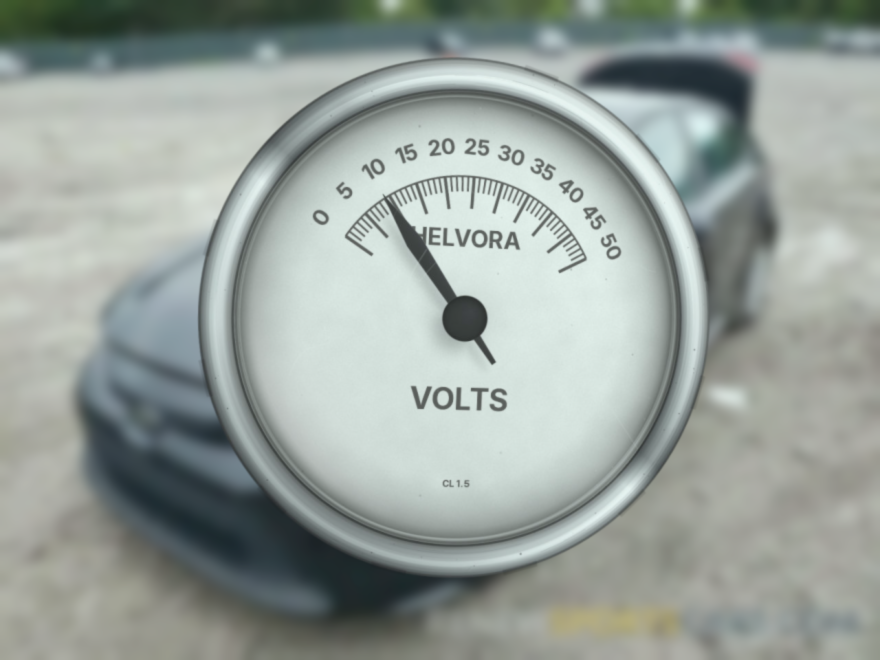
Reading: V 9
